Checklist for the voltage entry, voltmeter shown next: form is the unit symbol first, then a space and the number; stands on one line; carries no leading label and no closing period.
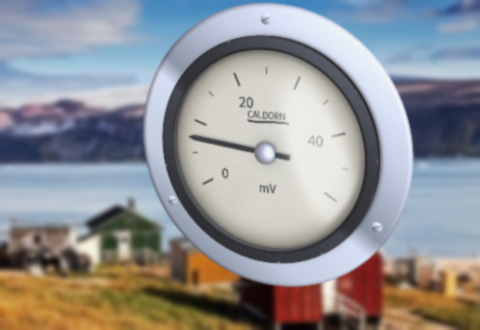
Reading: mV 7.5
